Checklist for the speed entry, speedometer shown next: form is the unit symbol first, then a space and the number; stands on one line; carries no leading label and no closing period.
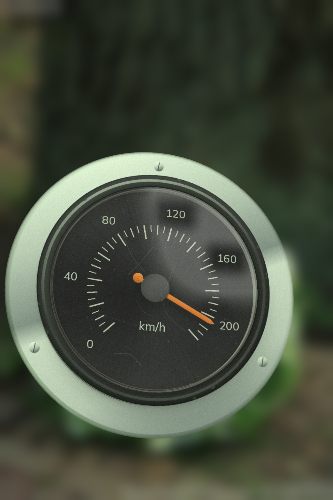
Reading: km/h 205
